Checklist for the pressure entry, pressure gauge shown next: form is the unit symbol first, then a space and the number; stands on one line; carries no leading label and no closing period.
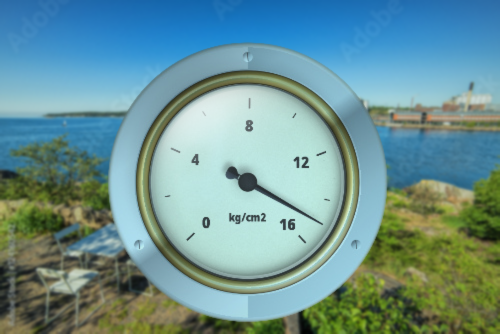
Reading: kg/cm² 15
